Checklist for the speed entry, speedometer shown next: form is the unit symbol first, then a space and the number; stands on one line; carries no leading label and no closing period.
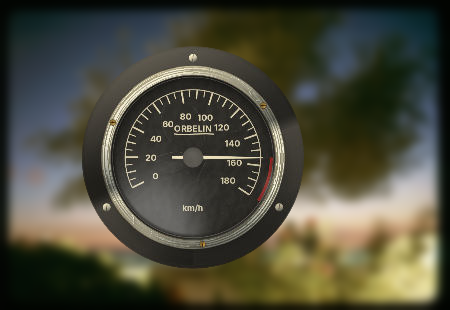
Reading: km/h 155
